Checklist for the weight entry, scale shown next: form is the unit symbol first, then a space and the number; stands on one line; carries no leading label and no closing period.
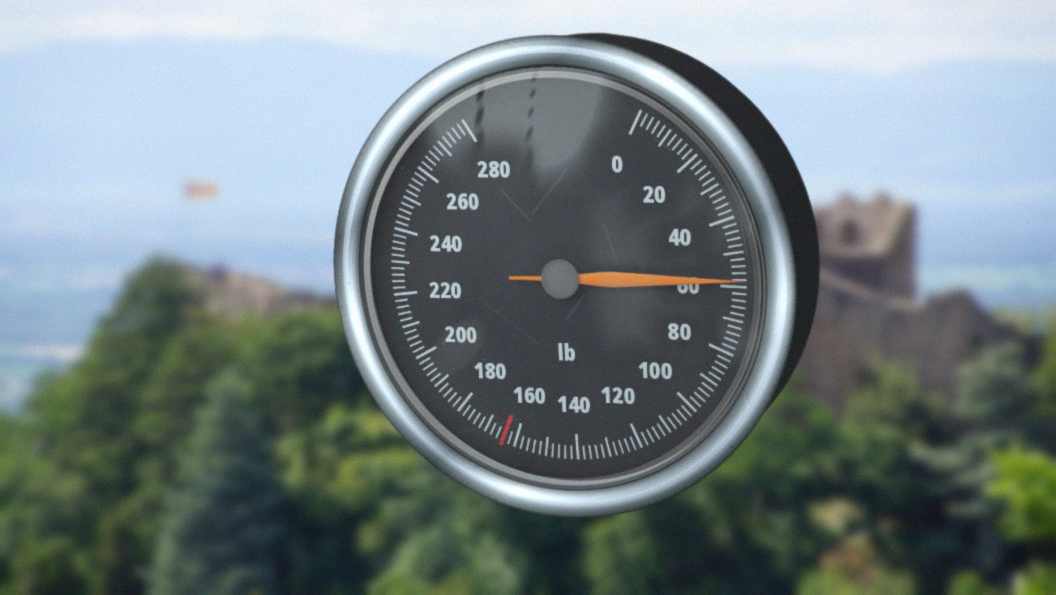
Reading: lb 58
